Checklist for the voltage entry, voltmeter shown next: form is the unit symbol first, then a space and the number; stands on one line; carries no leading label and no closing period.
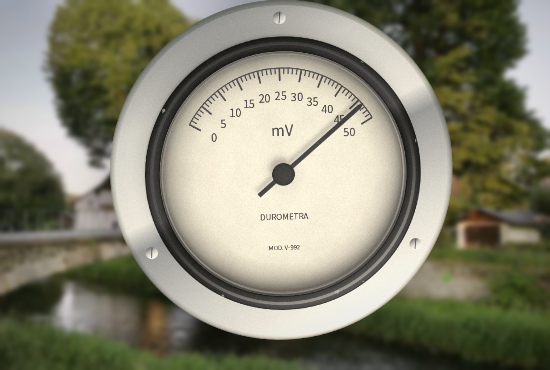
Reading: mV 46
